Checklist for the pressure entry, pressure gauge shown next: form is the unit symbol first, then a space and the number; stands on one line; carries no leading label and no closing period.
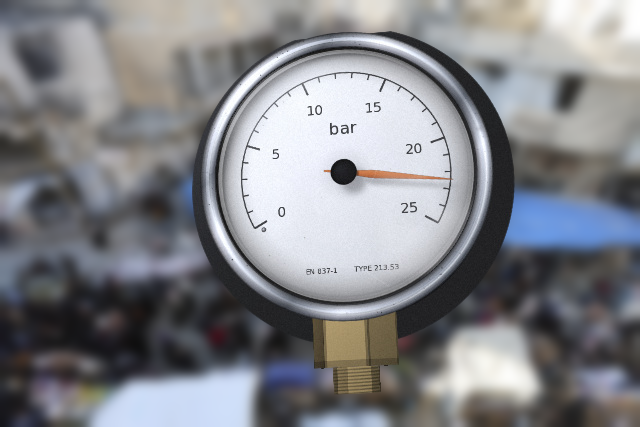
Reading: bar 22.5
